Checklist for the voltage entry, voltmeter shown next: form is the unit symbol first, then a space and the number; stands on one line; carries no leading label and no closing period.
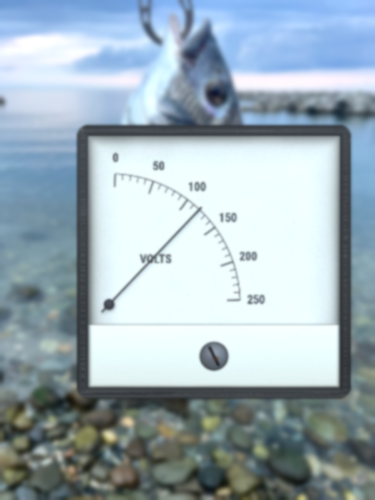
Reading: V 120
